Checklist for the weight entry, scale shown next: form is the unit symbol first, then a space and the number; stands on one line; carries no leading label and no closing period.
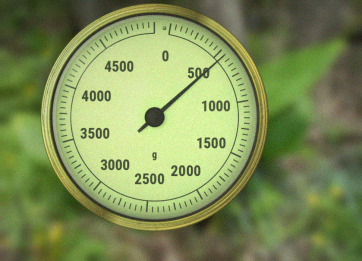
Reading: g 550
